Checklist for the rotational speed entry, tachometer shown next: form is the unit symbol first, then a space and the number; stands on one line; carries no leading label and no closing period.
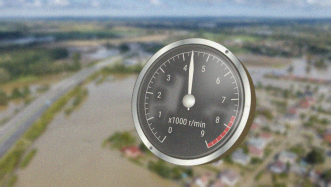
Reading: rpm 4400
